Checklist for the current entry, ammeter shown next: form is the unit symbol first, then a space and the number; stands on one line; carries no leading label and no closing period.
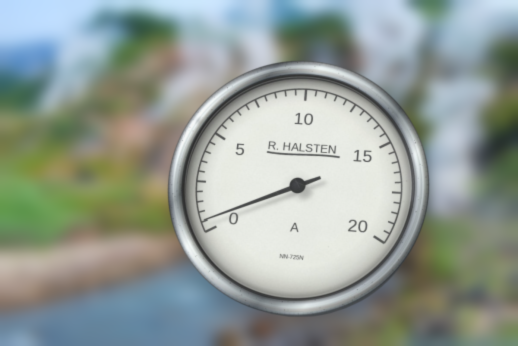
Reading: A 0.5
